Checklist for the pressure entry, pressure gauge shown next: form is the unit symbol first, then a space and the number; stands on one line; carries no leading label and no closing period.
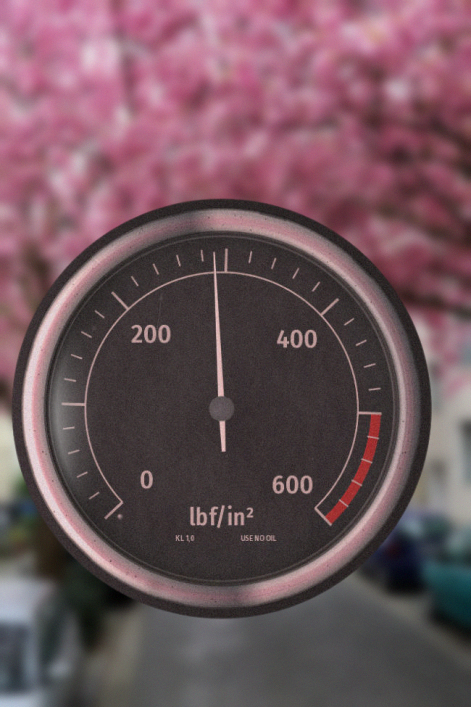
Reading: psi 290
